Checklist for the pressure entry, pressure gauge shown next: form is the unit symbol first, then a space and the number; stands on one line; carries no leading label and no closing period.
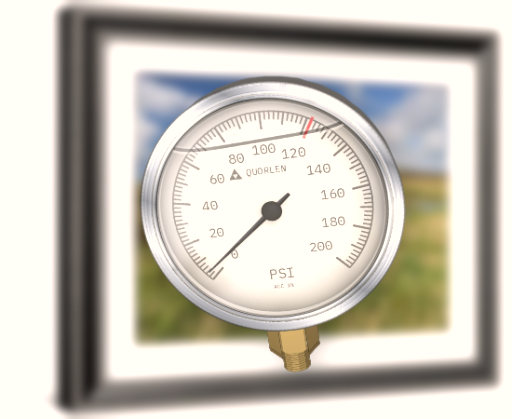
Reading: psi 4
